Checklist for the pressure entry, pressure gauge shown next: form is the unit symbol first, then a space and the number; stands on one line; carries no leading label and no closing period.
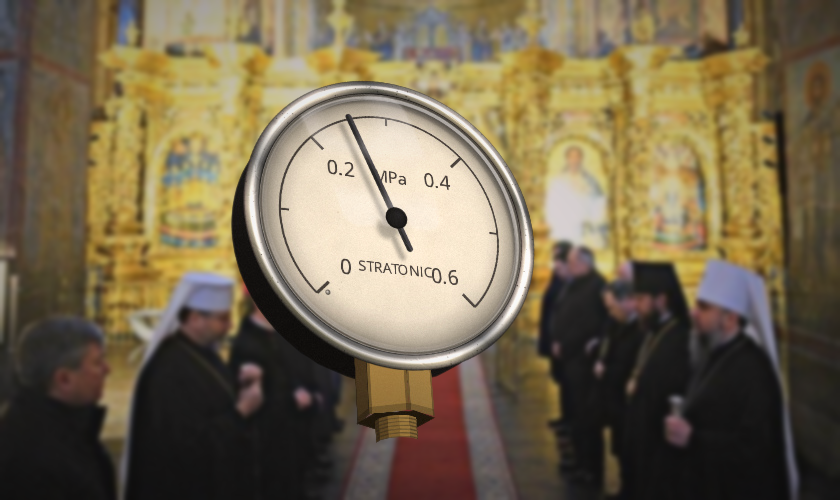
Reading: MPa 0.25
